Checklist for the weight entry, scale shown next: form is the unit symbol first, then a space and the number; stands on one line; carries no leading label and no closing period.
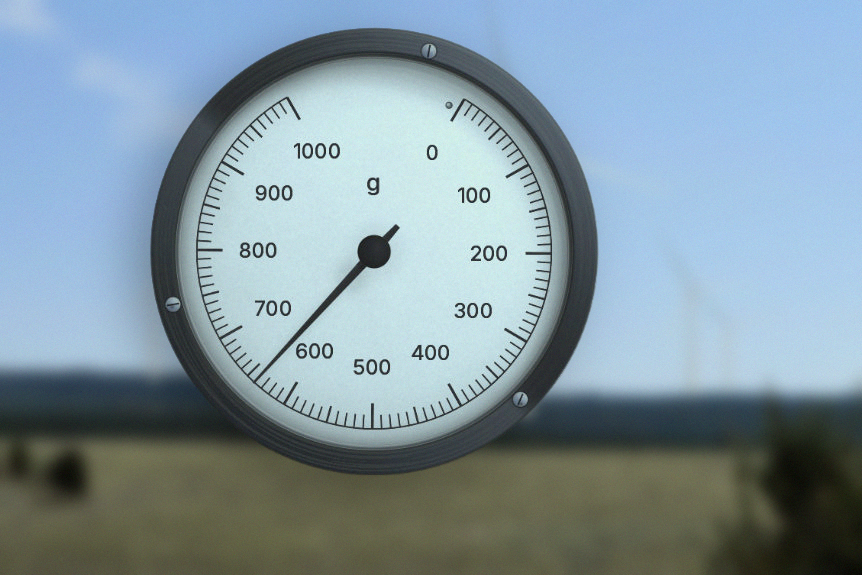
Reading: g 640
